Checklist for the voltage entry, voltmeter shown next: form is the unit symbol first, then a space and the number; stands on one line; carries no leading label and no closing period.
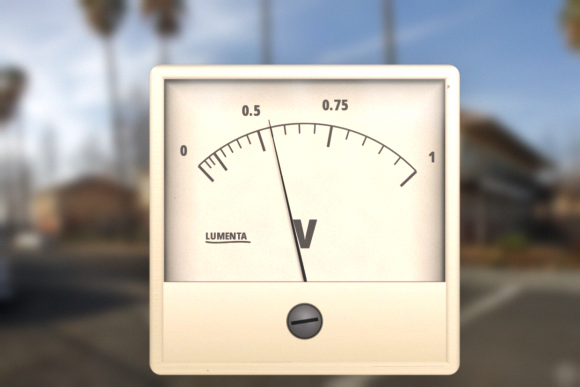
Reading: V 0.55
